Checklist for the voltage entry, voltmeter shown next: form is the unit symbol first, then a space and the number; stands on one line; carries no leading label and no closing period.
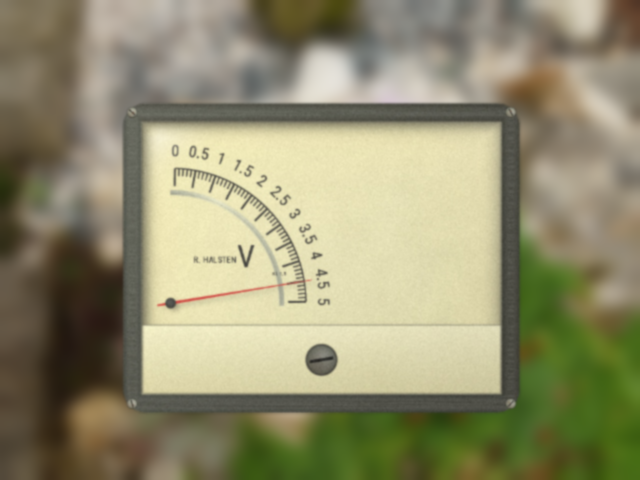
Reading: V 4.5
